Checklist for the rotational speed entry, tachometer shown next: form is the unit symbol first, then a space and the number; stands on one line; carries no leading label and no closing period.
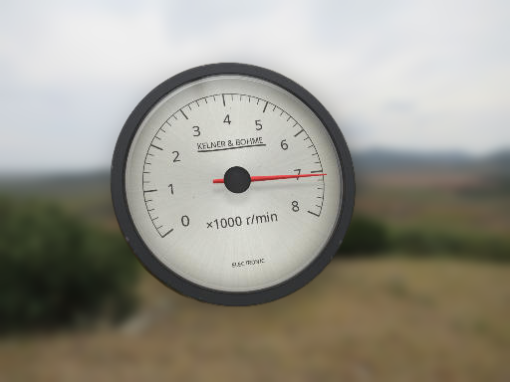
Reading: rpm 7100
